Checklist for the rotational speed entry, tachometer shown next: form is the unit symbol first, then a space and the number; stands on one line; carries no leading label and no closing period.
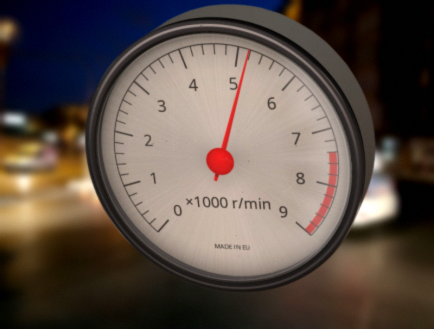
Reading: rpm 5200
